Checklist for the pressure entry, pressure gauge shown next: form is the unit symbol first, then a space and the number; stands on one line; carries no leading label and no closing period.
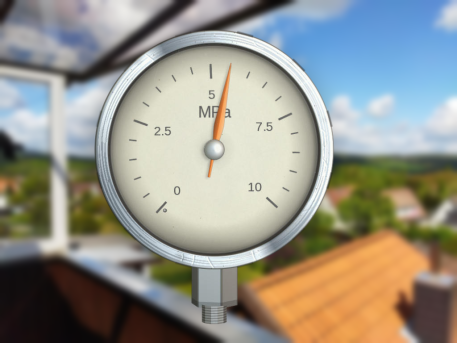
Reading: MPa 5.5
